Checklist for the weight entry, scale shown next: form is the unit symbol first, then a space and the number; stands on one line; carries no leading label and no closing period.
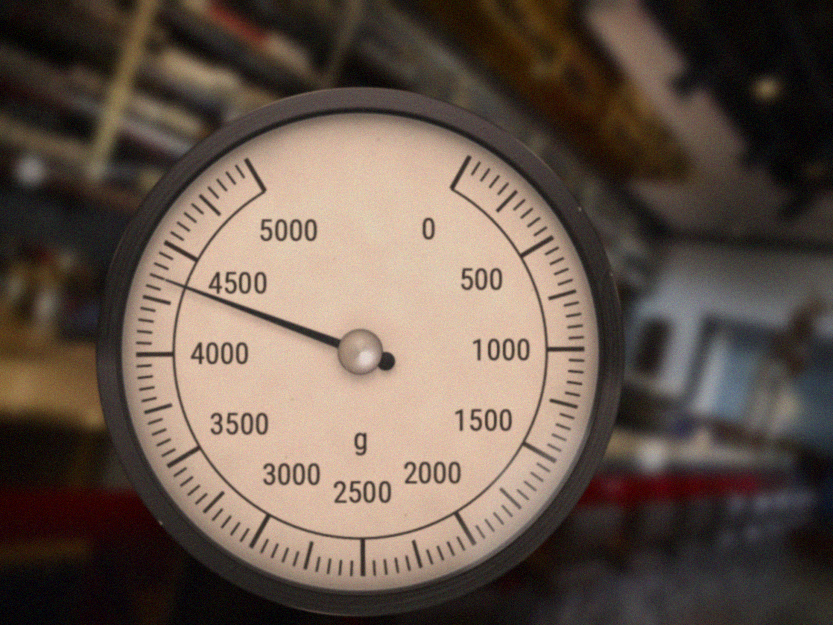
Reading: g 4350
